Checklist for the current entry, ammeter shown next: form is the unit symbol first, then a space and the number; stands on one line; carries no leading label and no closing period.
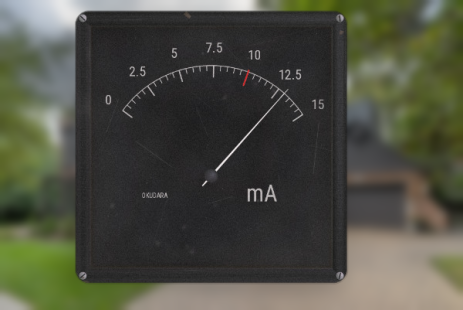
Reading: mA 13
